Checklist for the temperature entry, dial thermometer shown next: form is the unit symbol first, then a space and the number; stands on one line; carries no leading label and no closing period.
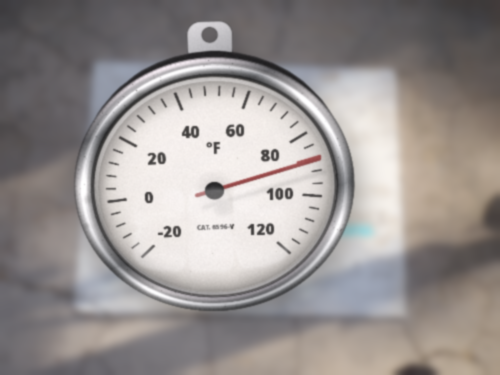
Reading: °F 88
